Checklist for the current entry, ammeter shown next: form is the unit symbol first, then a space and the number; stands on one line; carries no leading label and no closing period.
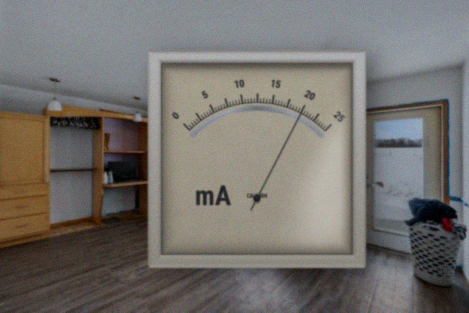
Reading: mA 20
